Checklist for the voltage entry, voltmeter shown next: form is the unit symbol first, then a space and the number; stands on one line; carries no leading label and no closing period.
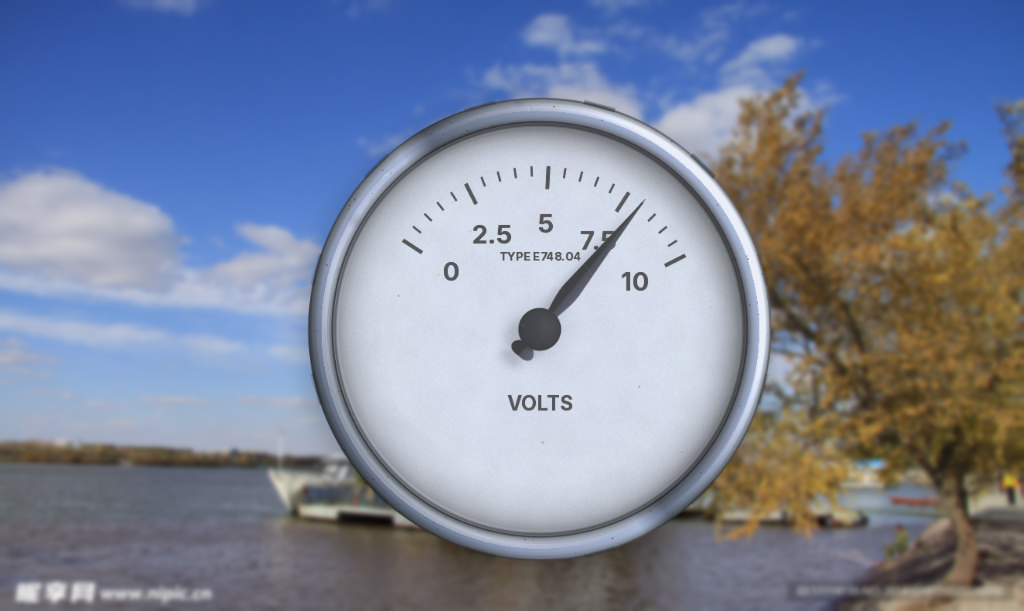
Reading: V 8
